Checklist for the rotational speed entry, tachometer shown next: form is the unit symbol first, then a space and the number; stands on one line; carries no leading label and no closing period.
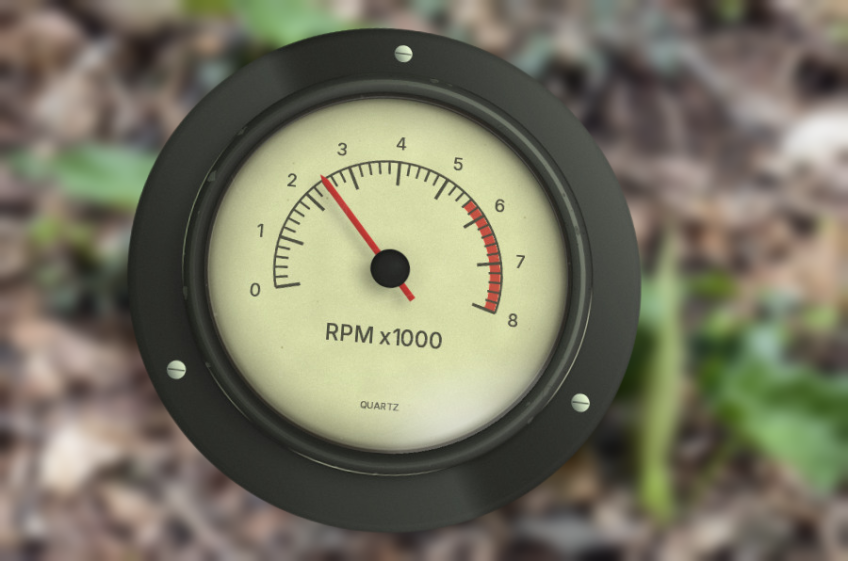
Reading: rpm 2400
